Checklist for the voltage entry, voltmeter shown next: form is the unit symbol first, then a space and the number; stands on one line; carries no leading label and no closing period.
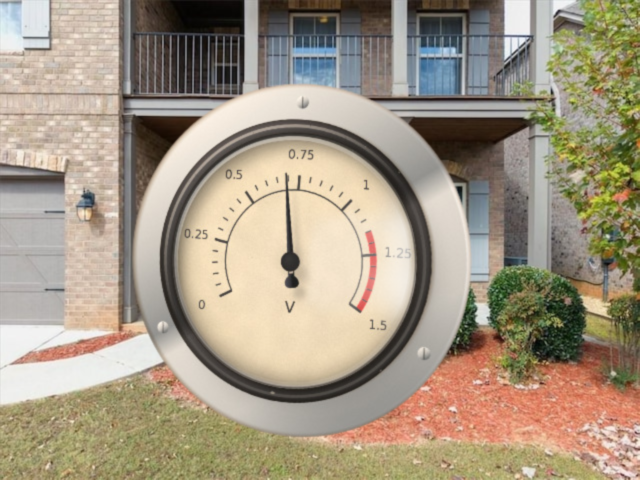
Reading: V 0.7
